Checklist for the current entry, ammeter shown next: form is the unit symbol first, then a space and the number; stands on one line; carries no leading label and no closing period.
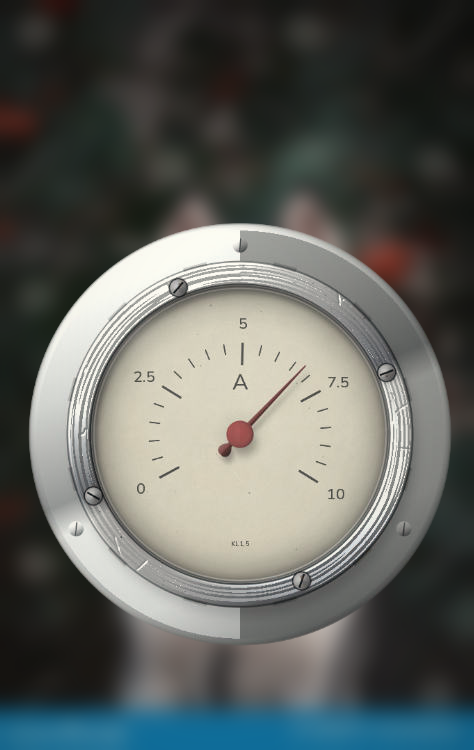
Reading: A 6.75
